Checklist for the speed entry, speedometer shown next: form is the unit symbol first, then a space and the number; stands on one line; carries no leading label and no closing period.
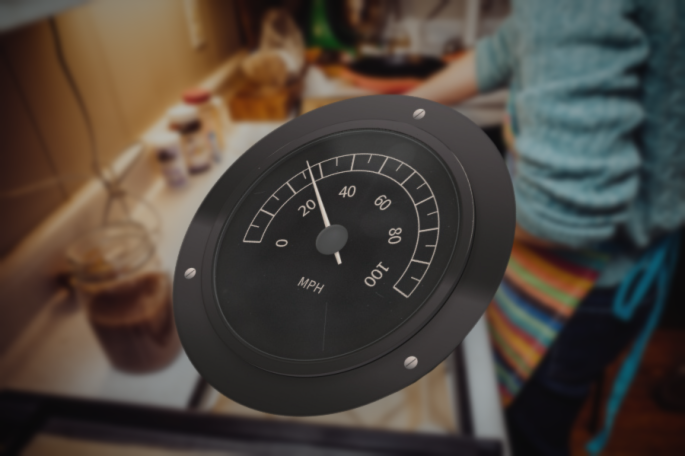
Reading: mph 27.5
